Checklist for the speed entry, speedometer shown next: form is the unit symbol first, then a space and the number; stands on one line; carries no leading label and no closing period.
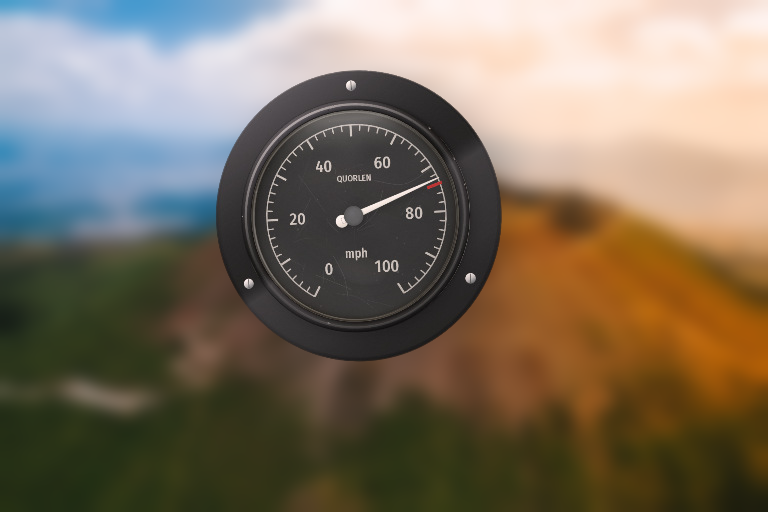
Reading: mph 73
